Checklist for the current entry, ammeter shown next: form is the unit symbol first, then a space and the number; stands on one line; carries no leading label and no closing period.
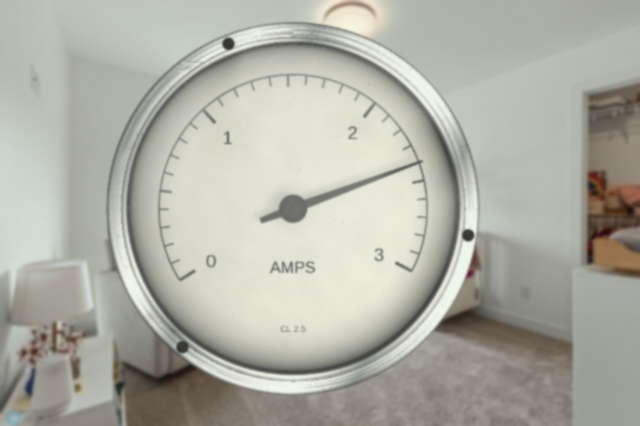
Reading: A 2.4
